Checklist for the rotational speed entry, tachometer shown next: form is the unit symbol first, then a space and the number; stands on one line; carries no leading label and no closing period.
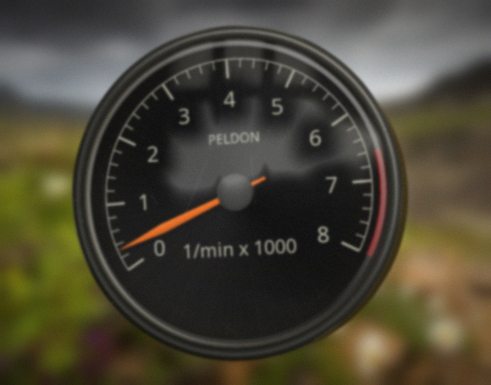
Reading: rpm 300
